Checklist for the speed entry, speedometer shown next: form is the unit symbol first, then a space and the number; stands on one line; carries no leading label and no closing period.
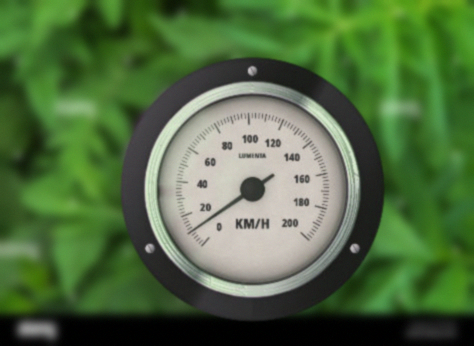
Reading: km/h 10
